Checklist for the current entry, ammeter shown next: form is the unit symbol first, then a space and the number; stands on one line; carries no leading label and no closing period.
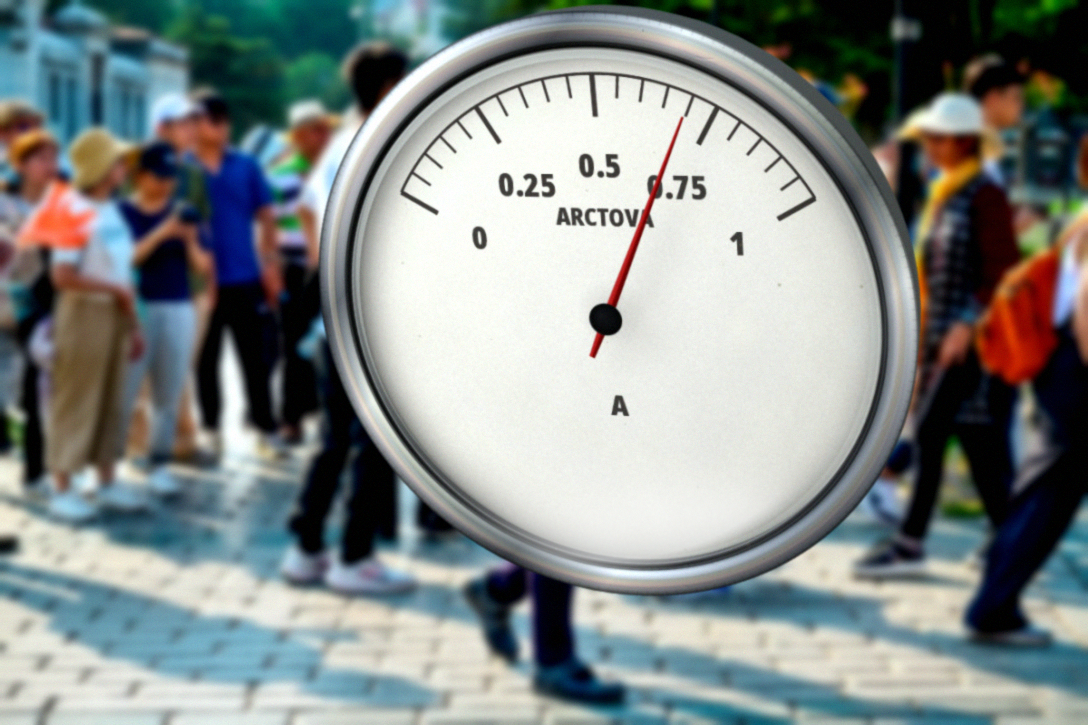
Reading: A 0.7
